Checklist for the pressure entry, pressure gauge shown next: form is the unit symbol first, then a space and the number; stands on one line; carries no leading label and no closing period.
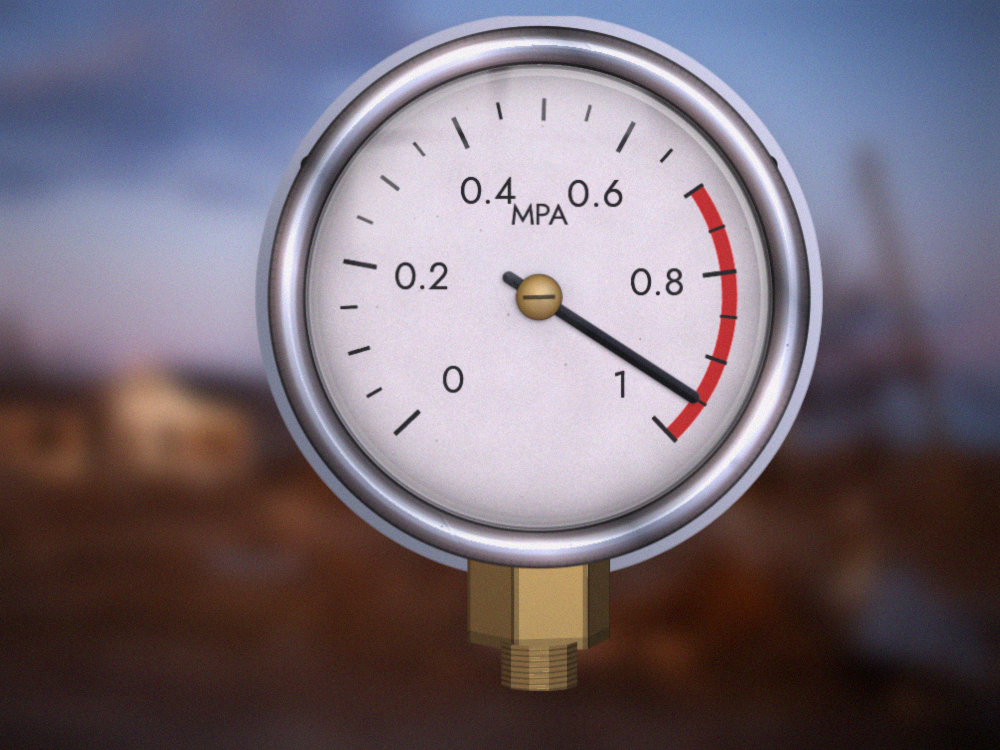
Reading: MPa 0.95
